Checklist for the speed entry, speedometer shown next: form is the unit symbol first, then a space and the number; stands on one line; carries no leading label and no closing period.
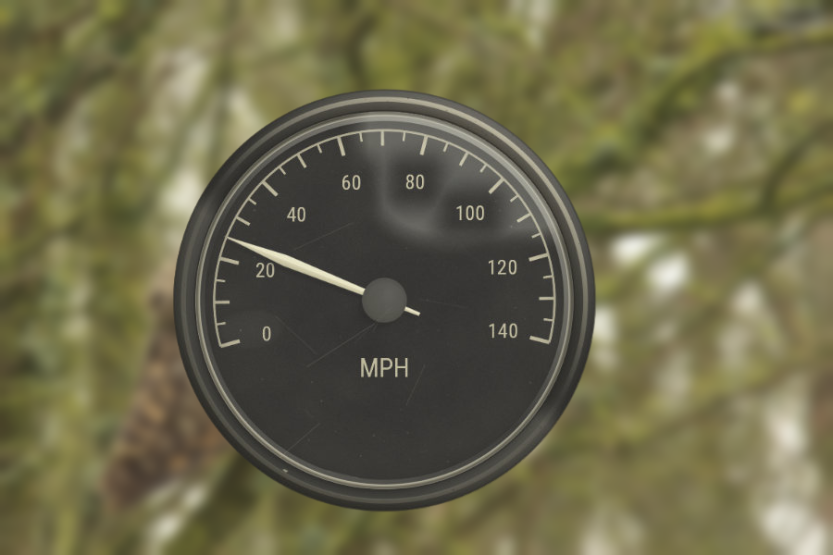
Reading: mph 25
